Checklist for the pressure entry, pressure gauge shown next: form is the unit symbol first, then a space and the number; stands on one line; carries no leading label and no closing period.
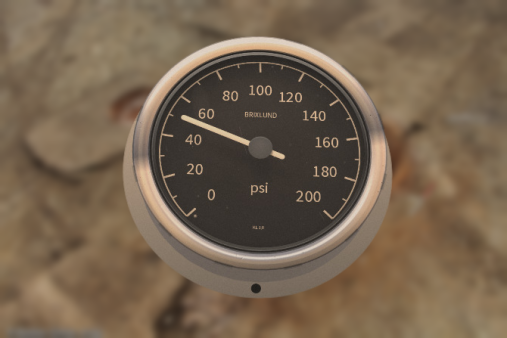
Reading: psi 50
